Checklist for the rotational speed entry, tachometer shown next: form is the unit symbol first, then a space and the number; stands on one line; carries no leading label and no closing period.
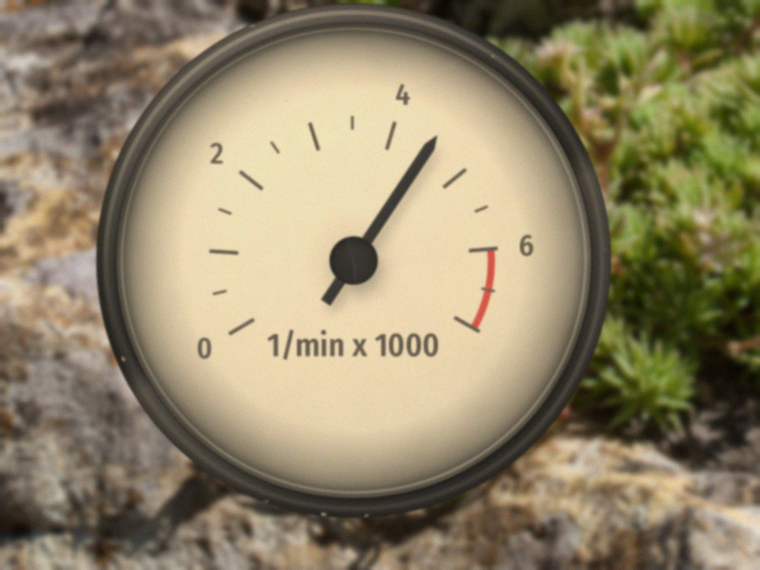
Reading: rpm 4500
